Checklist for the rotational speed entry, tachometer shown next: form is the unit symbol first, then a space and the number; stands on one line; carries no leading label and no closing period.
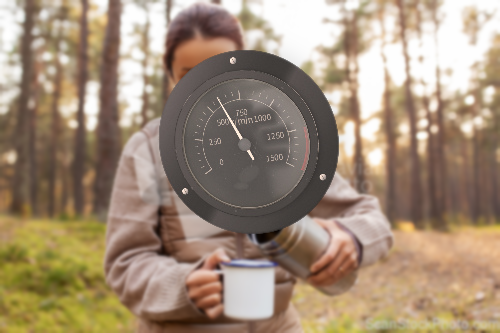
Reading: rpm 600
